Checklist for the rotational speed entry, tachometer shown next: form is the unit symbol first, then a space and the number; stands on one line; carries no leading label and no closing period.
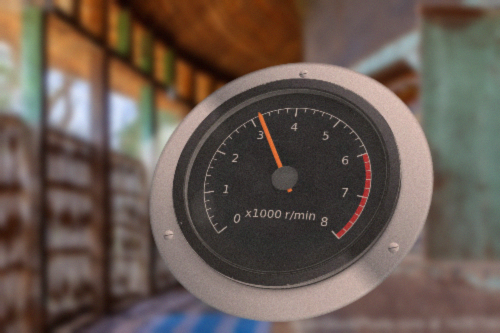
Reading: rpm 3200
